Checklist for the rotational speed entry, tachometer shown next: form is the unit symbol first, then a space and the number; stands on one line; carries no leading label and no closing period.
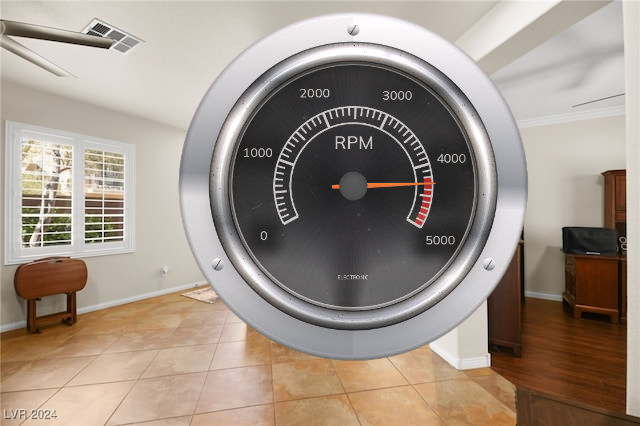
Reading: rpm 4300
